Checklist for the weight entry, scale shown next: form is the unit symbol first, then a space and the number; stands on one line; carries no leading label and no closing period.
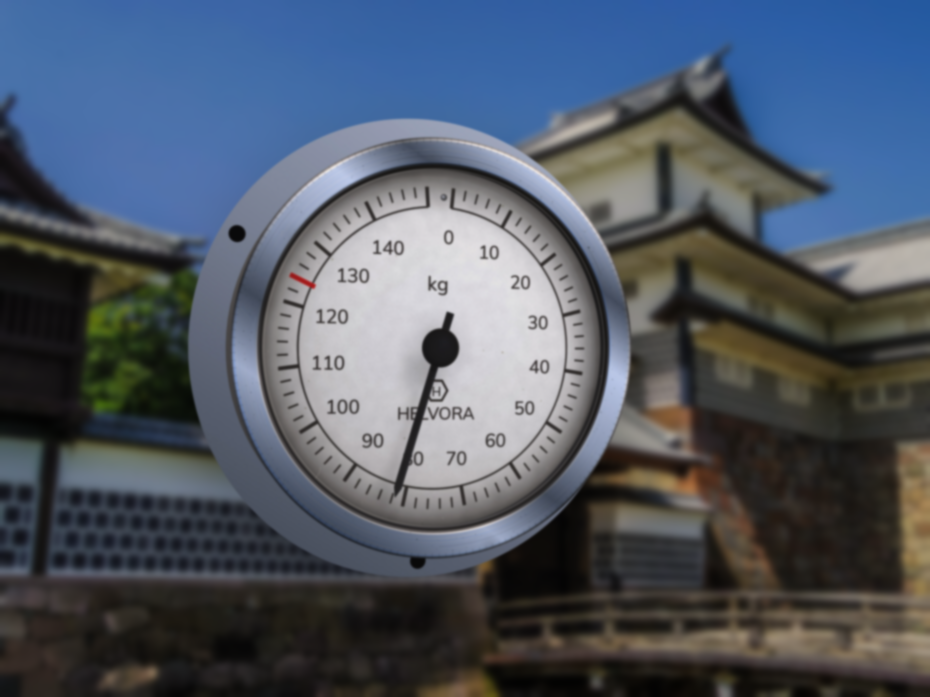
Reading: kg 82
